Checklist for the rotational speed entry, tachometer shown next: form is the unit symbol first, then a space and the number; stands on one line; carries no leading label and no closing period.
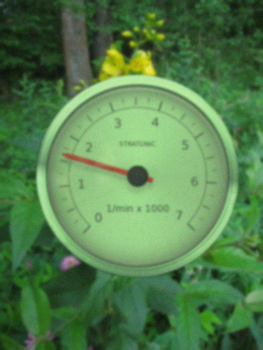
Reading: rpm 1625
